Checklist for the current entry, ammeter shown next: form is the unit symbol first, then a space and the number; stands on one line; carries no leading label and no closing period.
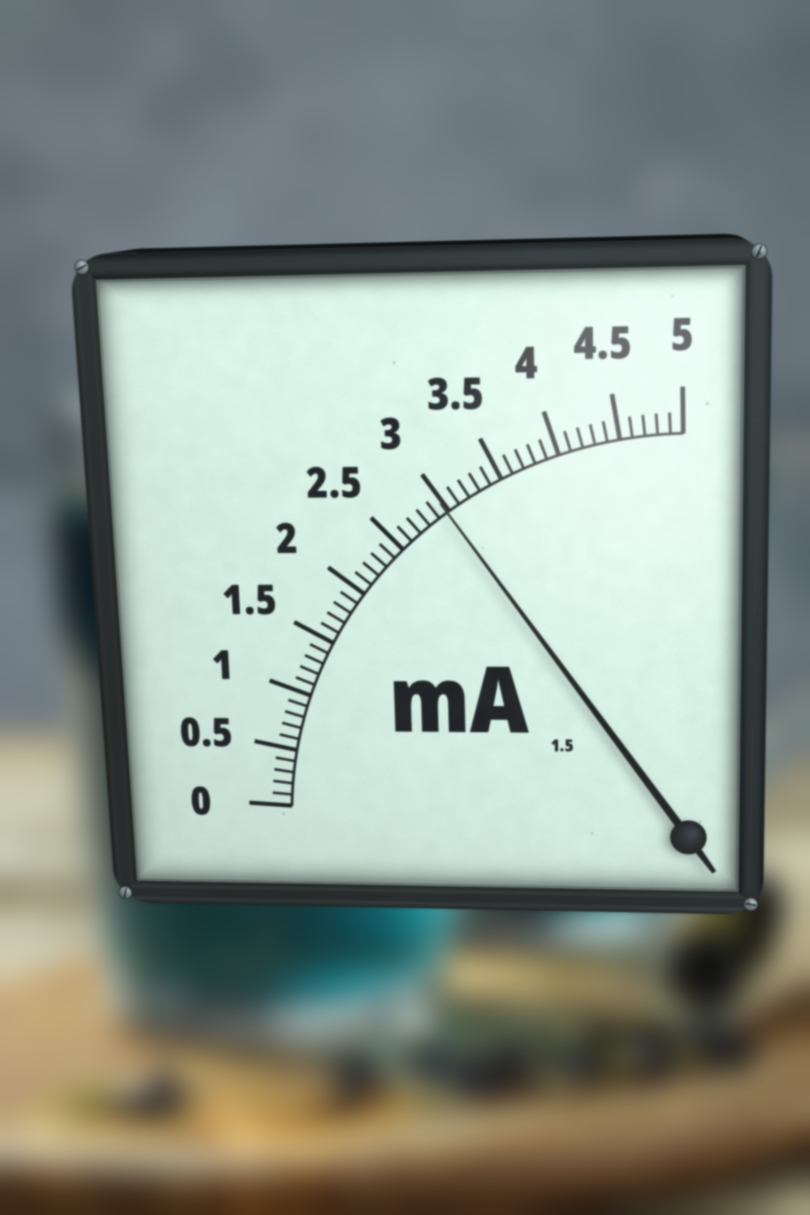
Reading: mA 3
